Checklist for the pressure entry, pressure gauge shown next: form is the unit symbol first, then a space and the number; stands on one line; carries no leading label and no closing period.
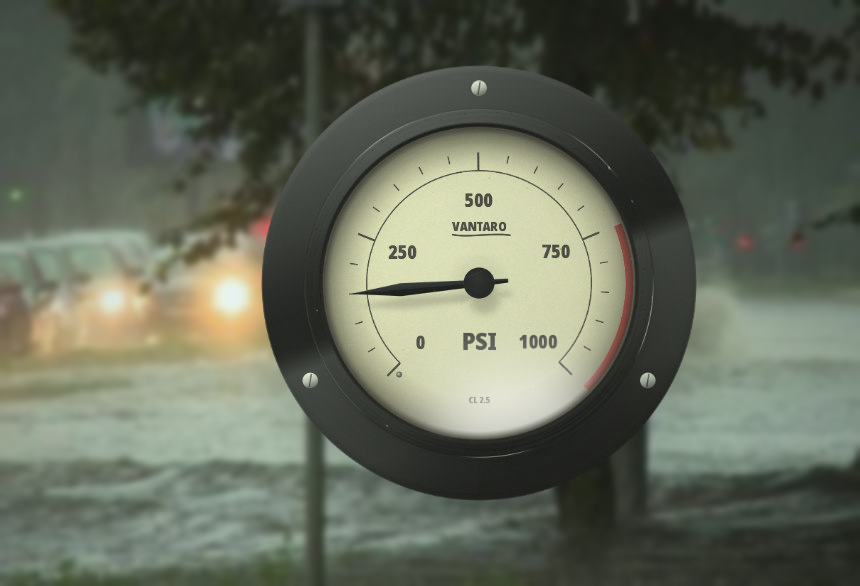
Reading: psi 150
